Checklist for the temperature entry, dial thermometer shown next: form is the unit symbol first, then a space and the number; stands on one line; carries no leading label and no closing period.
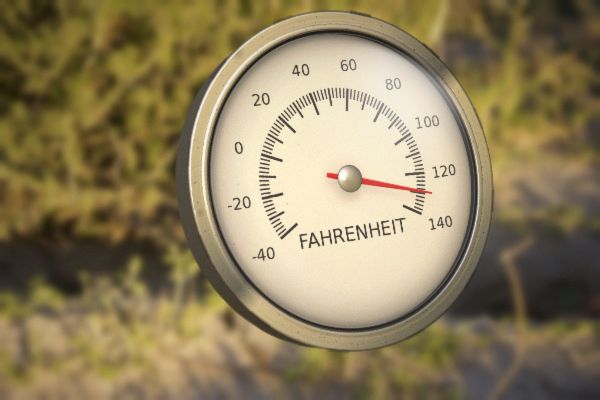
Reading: °F 130
